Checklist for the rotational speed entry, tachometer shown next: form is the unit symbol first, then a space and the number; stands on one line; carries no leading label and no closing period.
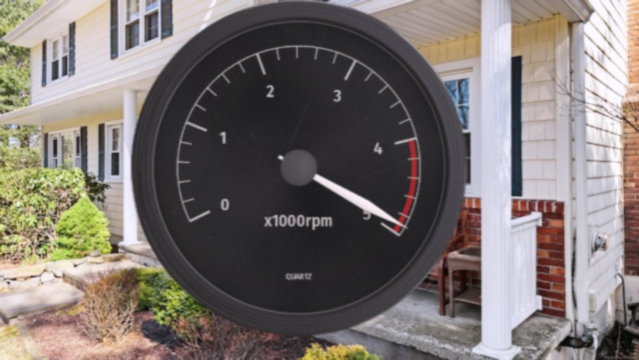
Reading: rpm 4900
